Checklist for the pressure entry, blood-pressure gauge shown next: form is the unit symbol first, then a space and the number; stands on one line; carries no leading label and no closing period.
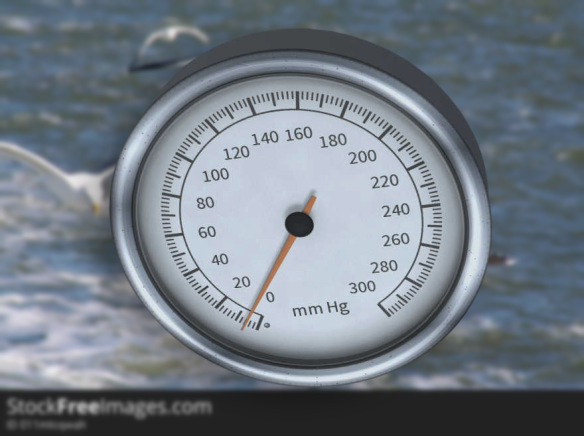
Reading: mmHg 6
